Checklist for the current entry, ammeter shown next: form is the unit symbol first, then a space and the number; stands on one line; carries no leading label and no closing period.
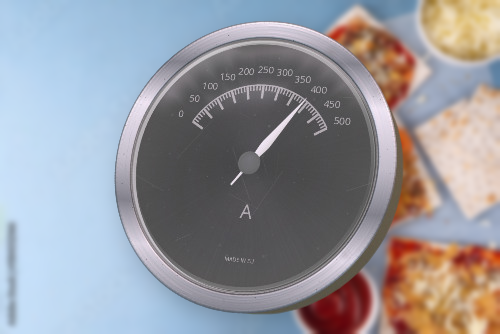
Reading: A 400
